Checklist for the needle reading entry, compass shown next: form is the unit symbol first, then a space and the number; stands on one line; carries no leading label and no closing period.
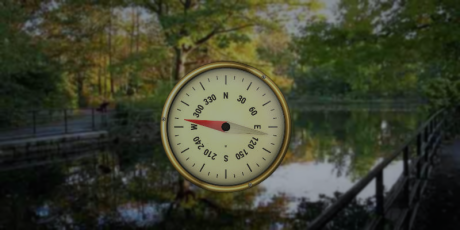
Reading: ° 280
